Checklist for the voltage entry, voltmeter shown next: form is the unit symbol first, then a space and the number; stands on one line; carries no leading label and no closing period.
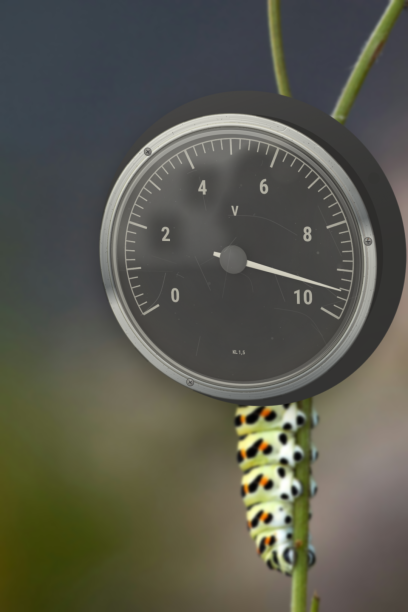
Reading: V 9.4
